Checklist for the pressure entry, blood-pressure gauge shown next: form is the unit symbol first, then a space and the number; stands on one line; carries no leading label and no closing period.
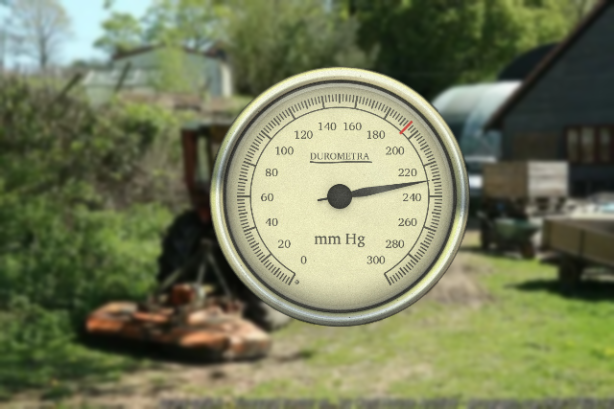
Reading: mmHg 230
